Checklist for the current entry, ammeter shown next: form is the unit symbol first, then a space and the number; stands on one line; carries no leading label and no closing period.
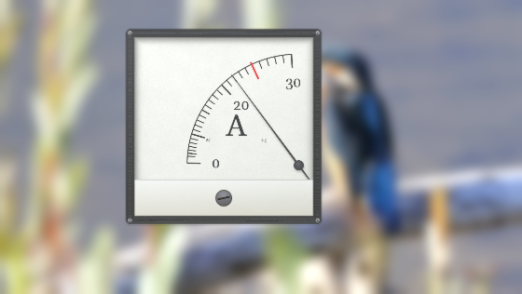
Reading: A 22
